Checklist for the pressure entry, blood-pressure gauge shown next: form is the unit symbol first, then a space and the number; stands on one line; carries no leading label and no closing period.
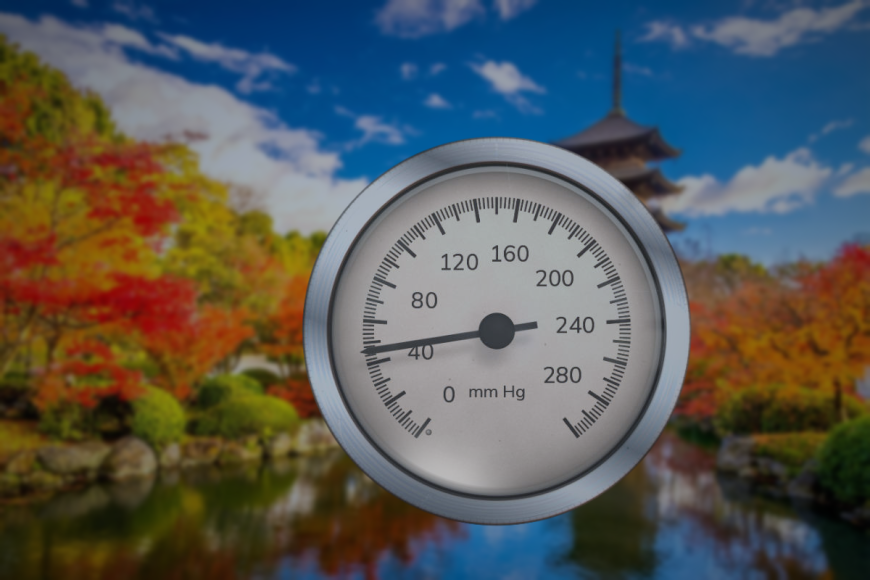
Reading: mmHg 46
